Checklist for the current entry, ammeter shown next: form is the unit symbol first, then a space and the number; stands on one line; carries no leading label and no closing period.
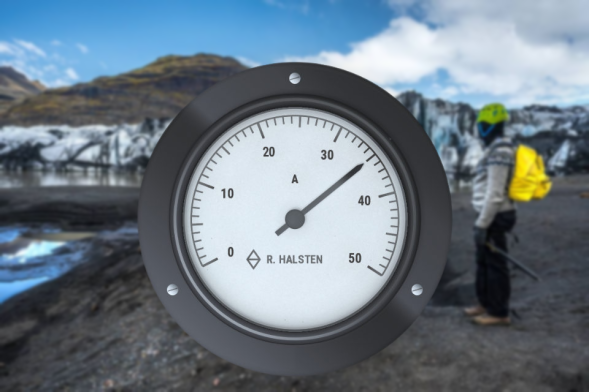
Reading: A 35
